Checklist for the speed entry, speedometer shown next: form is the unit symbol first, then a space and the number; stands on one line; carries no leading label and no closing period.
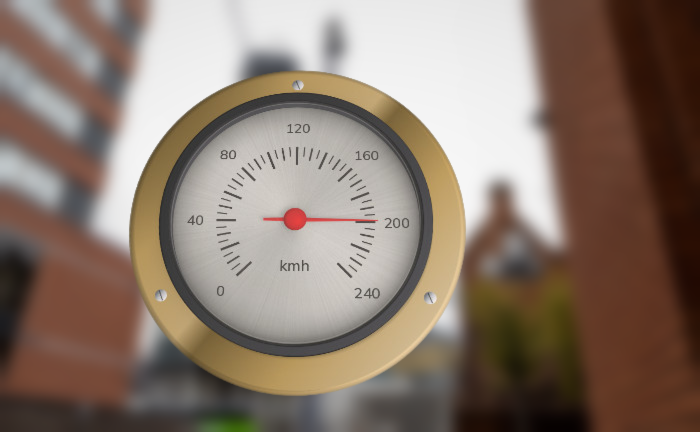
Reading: km/h 200
